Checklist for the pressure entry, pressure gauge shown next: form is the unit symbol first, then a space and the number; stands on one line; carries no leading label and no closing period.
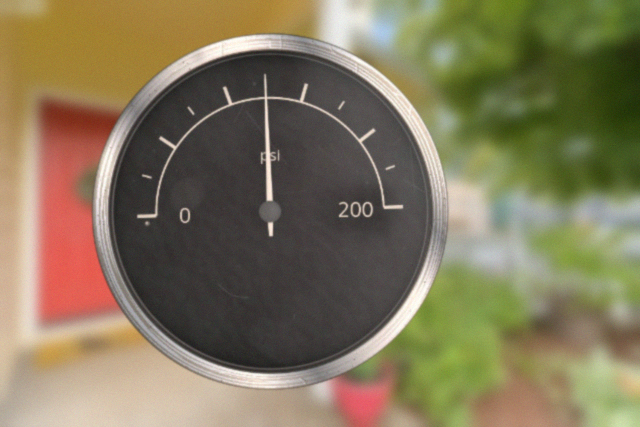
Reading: psi 100
